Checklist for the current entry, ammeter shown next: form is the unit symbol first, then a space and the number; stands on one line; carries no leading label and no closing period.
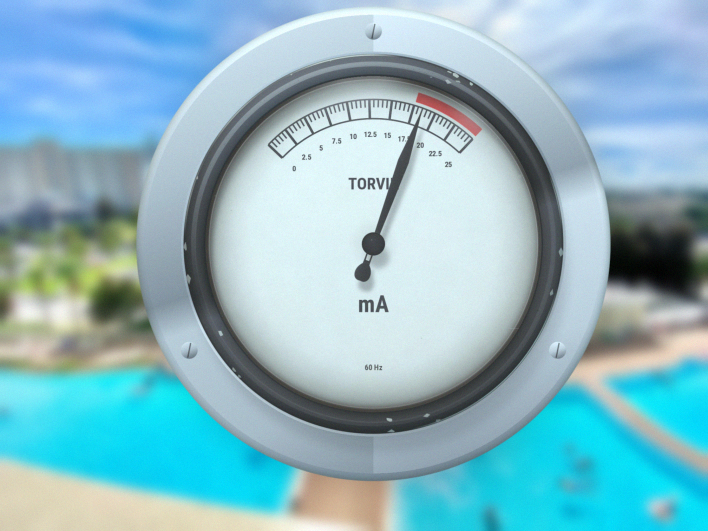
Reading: mA 18.5
